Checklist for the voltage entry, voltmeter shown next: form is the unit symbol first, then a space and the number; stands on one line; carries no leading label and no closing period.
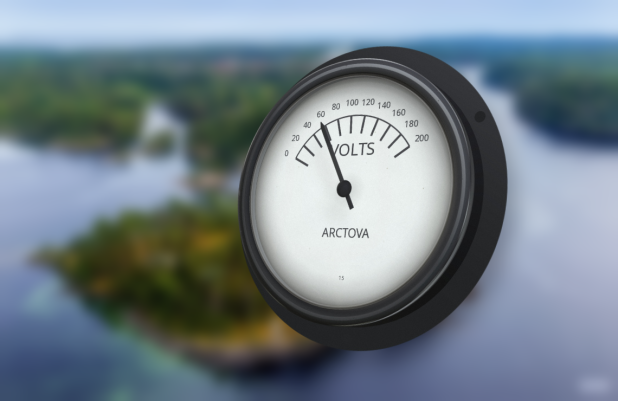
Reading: V 60
